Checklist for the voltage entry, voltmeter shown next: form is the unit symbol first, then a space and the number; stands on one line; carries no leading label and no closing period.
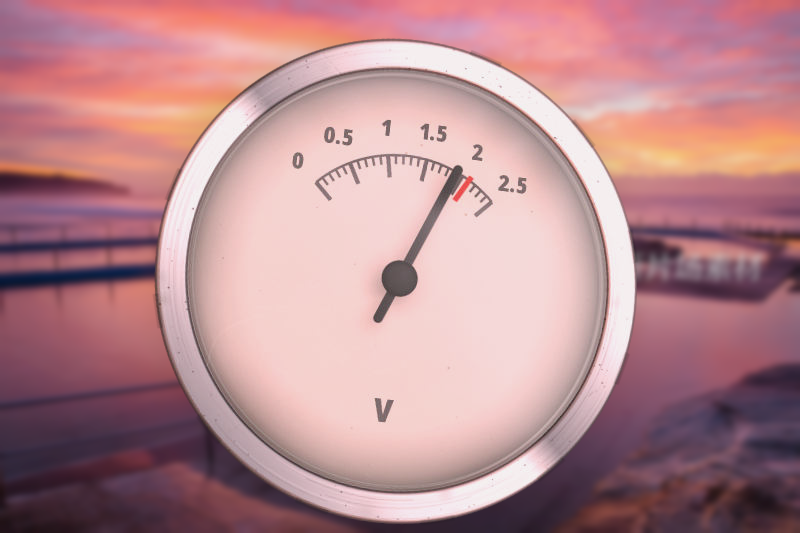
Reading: V 1.9
